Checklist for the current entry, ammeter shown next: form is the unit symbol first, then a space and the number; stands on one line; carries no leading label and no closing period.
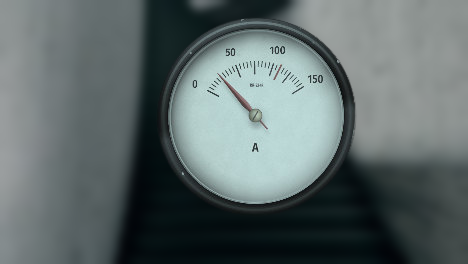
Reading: A 25
